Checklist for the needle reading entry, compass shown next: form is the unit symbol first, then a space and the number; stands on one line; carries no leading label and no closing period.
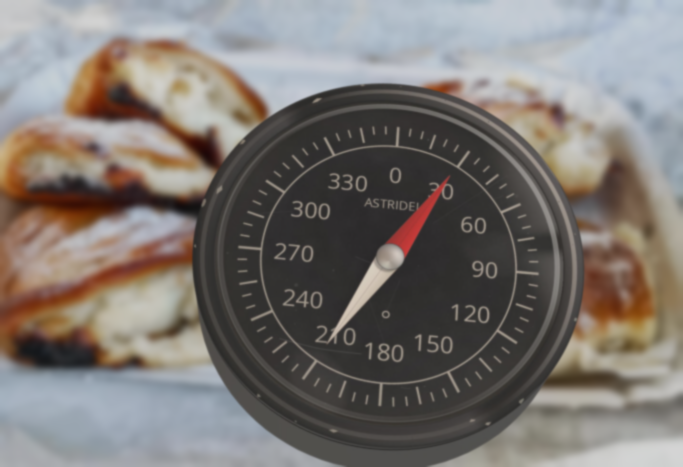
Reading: ° 30
